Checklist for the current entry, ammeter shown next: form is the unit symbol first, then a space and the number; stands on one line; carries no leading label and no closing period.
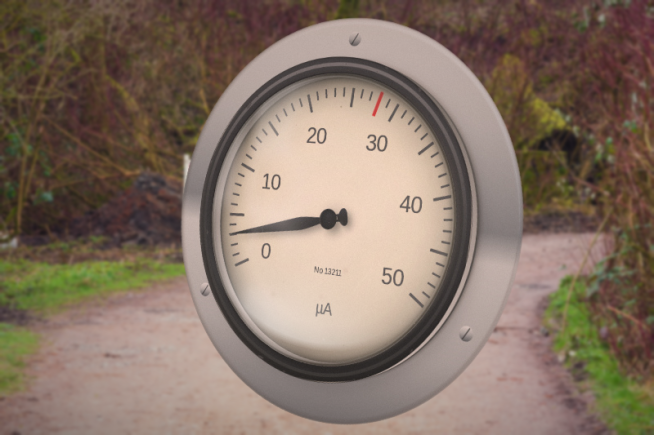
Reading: µA 3
